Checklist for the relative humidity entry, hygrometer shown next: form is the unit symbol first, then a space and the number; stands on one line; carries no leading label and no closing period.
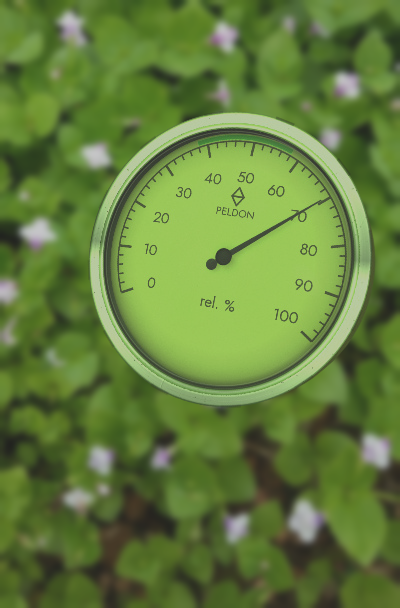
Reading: % 70
